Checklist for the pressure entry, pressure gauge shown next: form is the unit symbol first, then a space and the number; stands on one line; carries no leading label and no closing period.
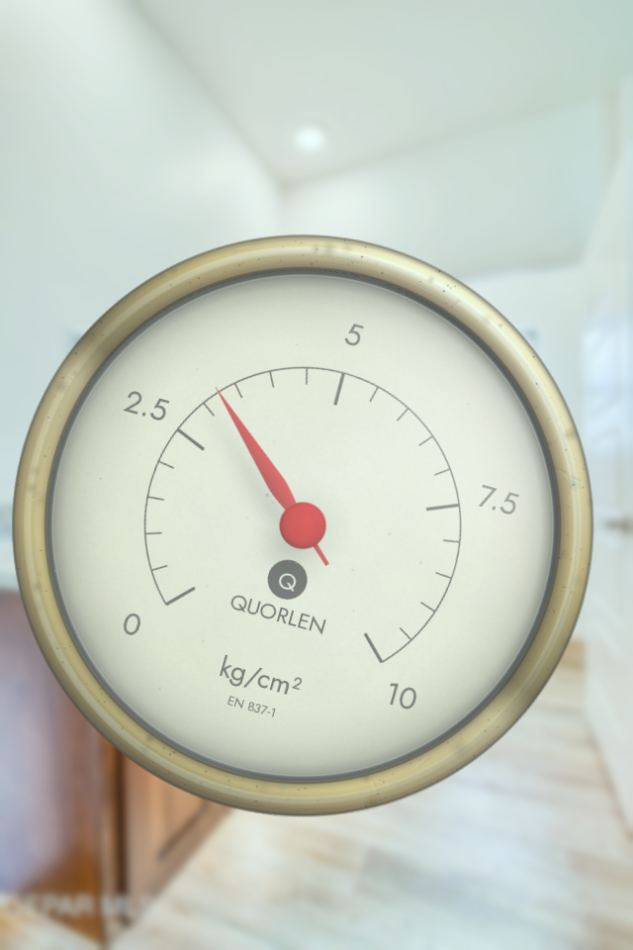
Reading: kg/cm² 3.25
